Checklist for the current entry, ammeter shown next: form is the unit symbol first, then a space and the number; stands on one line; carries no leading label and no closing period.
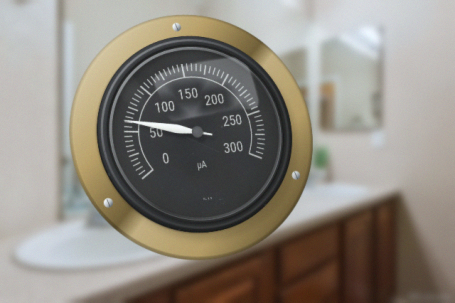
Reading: µA 60
